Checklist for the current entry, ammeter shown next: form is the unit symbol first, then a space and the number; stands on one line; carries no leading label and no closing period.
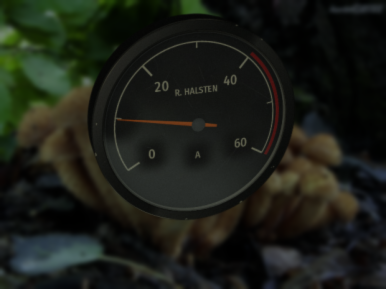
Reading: A 10
